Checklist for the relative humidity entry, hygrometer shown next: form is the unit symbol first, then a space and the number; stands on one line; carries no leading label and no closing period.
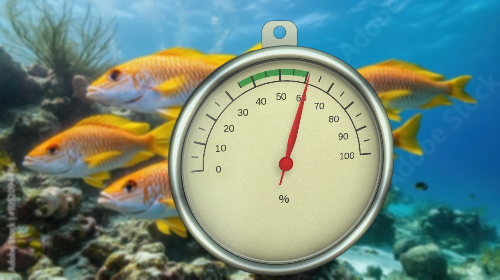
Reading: % 60
